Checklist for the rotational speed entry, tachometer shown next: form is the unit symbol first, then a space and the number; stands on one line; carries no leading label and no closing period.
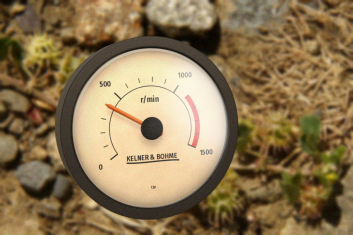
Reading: rpm 400
